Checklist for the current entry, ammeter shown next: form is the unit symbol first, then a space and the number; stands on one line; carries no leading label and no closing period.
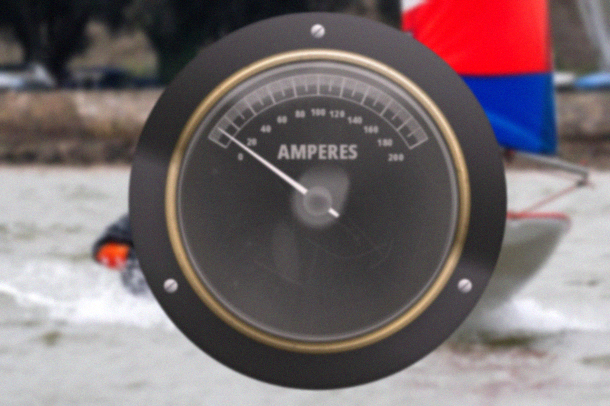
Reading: A 10
